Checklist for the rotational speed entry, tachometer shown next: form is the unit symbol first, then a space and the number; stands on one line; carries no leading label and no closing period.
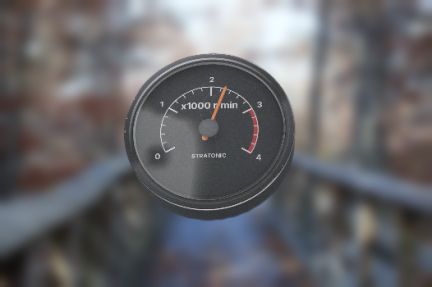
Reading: rpm 2300
